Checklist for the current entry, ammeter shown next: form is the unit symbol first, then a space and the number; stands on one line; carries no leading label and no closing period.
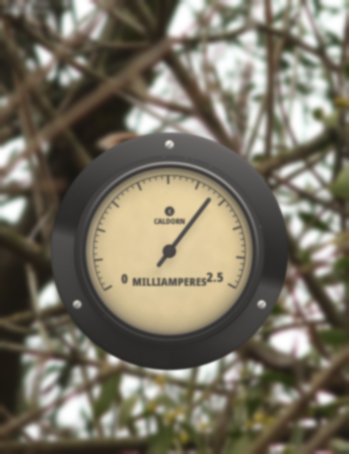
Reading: mA 1.65
